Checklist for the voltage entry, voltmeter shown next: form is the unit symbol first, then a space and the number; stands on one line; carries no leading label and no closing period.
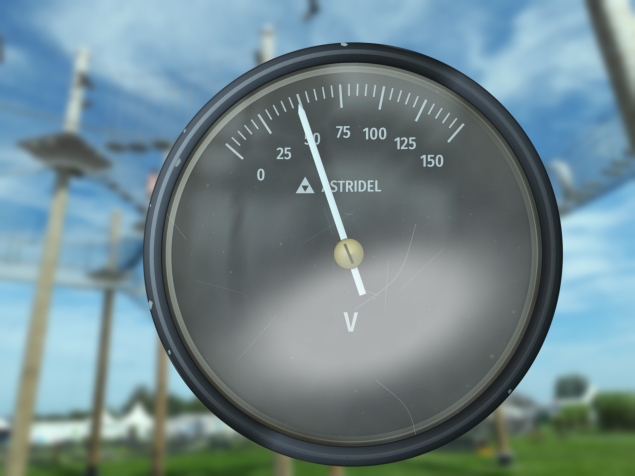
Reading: V 50
